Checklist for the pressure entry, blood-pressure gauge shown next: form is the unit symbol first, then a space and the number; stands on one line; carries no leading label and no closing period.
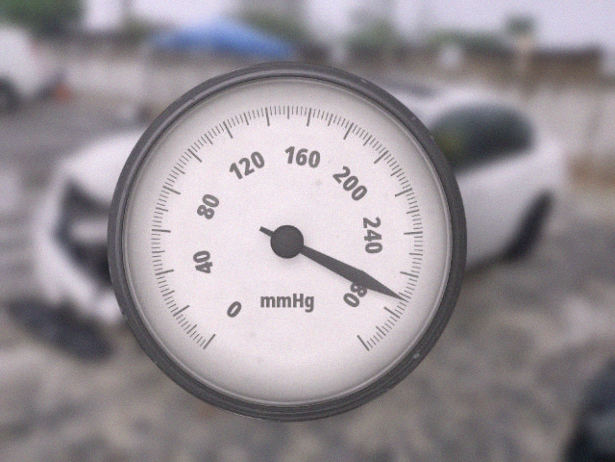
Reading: mmHg 272
